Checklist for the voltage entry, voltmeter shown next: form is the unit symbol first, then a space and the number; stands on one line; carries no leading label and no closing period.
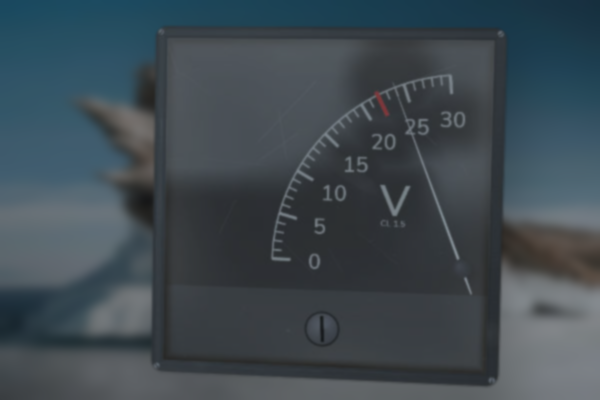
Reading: V 24
